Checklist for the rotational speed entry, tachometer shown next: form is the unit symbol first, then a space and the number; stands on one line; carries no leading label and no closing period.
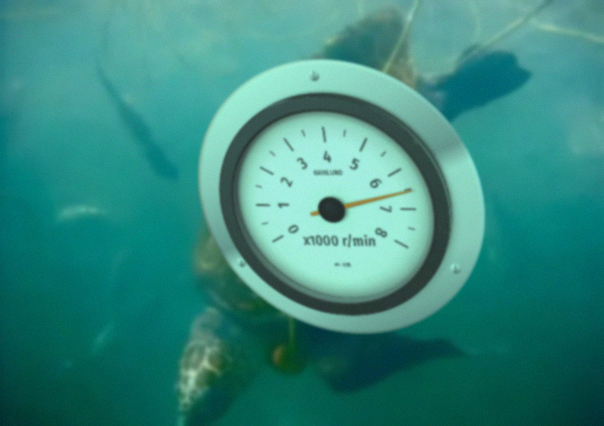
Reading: rpm 6500
